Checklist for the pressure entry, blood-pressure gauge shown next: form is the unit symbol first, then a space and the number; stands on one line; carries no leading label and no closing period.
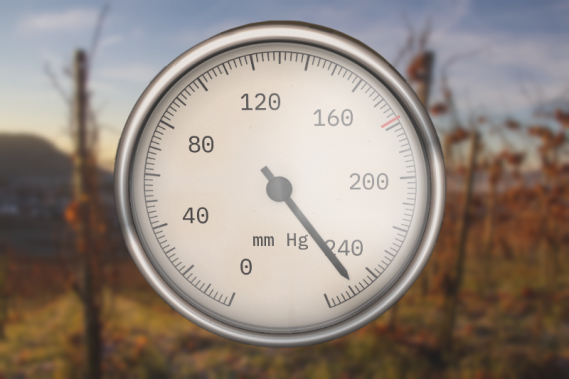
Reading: mmHg 248
